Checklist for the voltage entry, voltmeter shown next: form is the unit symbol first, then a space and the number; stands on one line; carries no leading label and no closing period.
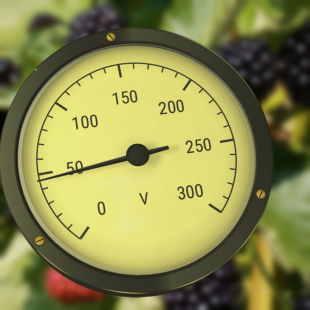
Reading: V 45
